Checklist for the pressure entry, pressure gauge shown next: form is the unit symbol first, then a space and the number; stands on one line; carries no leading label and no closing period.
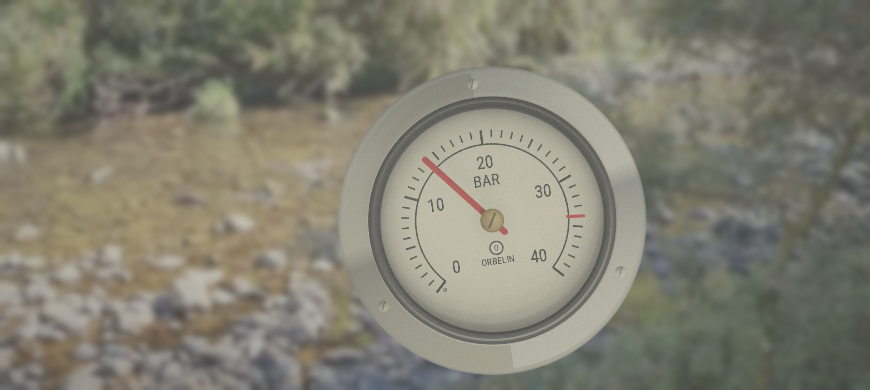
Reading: bar 14
